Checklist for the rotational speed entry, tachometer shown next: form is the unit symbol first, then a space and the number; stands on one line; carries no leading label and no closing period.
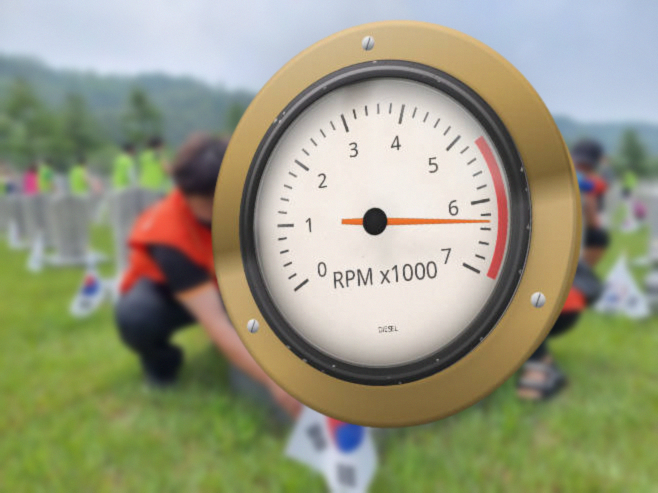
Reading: rpm 6300
